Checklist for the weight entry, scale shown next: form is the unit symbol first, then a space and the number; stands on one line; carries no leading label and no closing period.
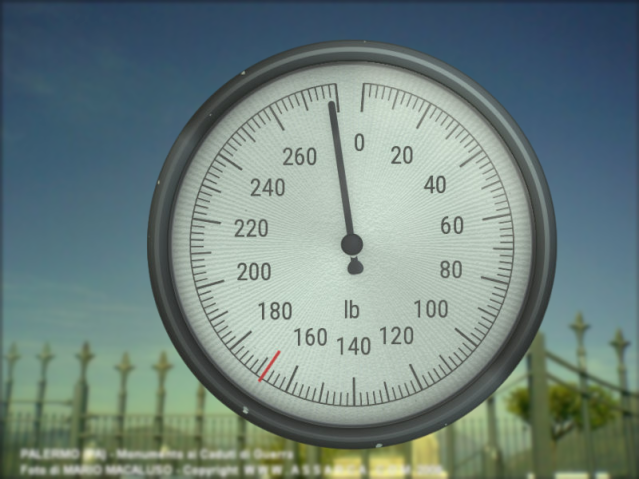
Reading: lb 278
